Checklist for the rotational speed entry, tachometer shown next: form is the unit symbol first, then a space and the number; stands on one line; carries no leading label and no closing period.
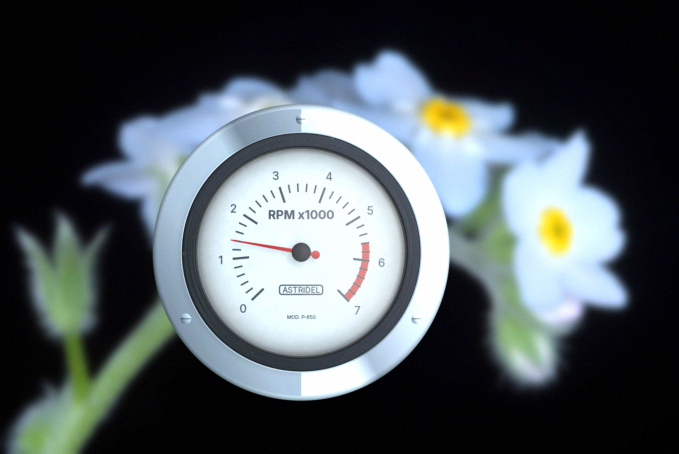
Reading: rpm 1400
